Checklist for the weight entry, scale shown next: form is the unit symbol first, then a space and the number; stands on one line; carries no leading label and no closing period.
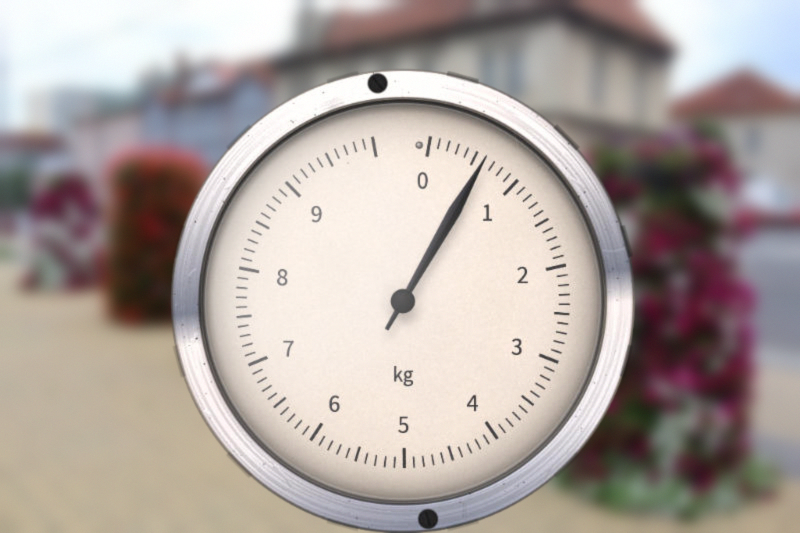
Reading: kg 0.6
